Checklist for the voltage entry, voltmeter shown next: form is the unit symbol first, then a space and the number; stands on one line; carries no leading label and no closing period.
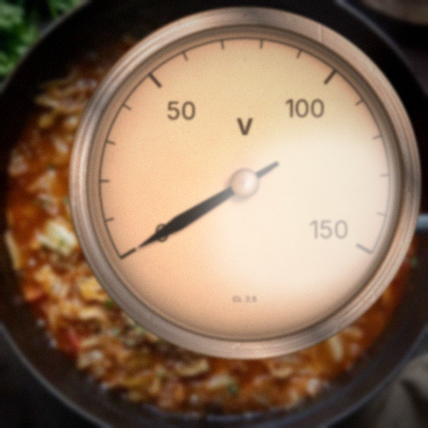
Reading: V 0
